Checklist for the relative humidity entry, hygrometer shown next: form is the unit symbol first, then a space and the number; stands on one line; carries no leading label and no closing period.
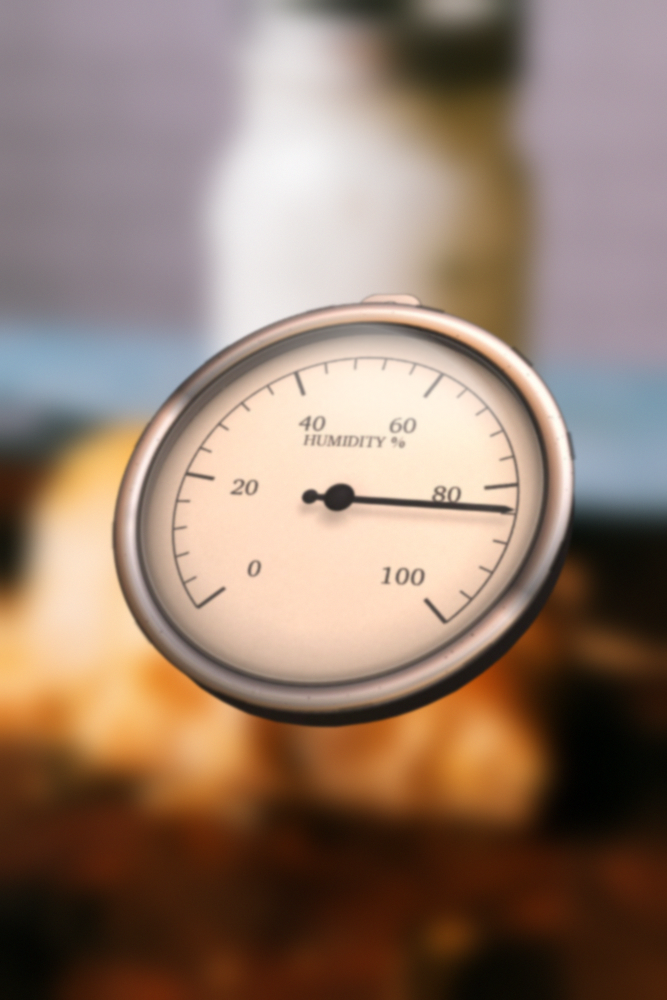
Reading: % 84
